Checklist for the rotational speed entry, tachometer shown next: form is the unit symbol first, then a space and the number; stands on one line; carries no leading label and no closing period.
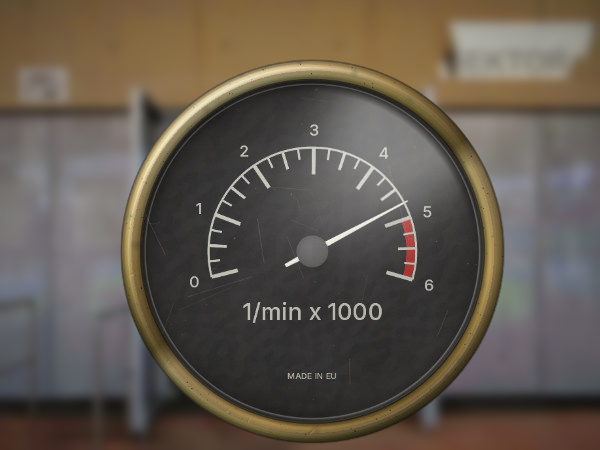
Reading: rpm 4750
